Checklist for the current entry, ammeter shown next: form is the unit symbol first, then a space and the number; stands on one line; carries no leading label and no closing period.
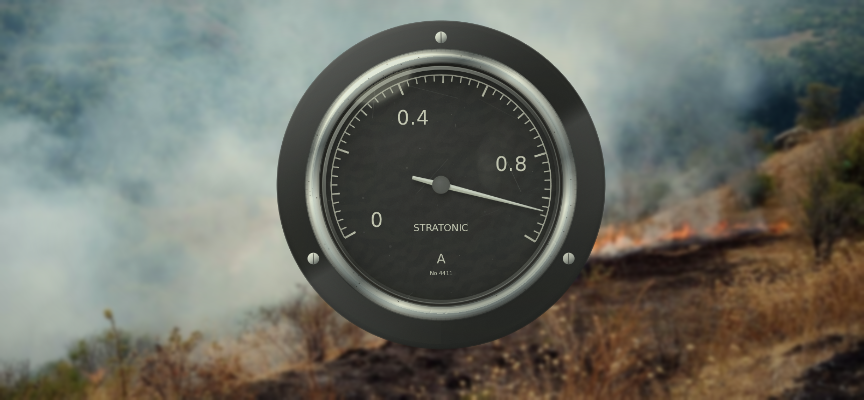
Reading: A 0.93
